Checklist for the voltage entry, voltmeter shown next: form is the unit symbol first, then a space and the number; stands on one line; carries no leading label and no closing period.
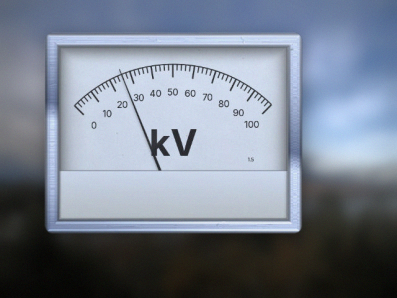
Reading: kV 26
